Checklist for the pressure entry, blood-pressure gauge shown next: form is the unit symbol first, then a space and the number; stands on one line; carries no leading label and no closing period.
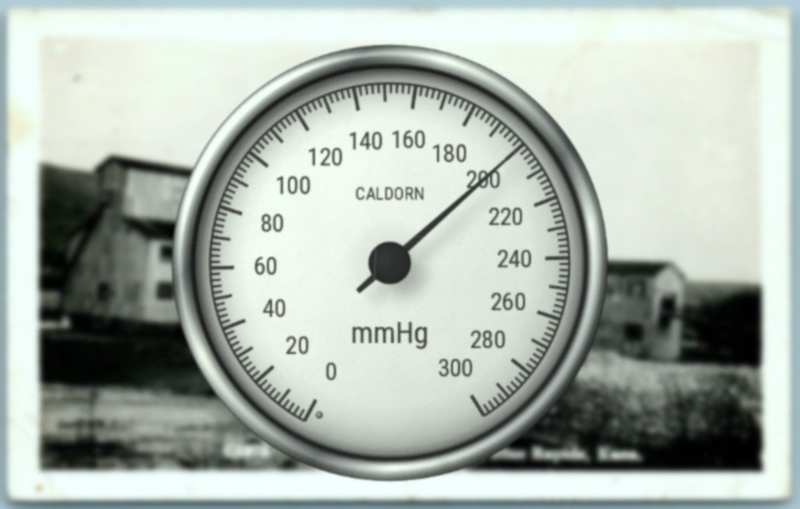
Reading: mmHg 200
